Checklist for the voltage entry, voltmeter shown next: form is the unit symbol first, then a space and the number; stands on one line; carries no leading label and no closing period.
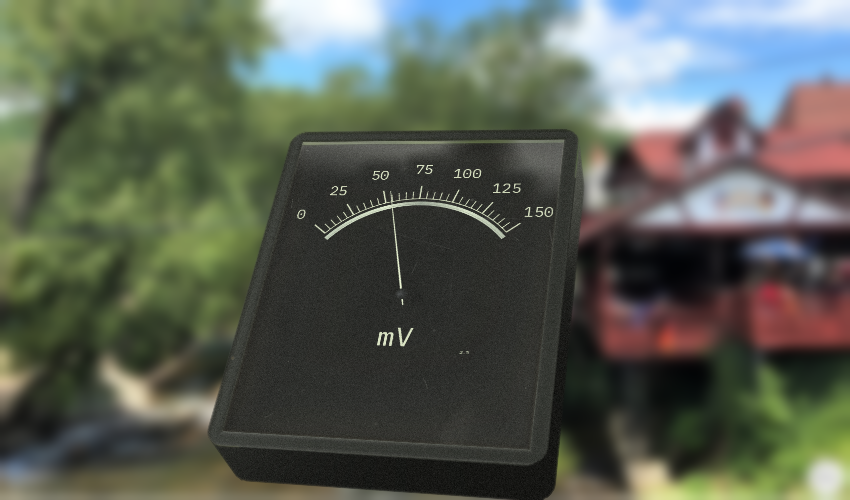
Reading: mV 55
